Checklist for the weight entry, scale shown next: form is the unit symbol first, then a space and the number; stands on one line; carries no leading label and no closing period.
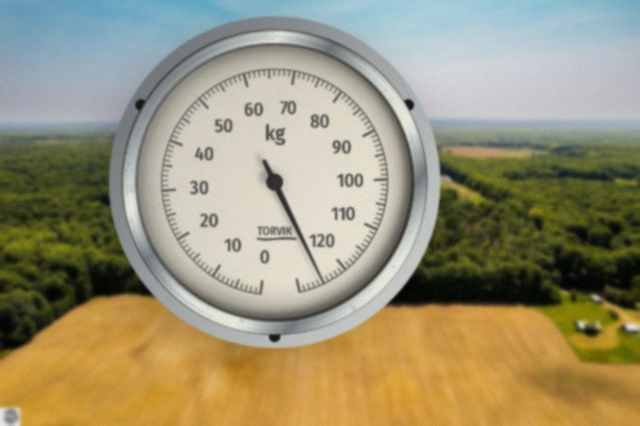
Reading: kg 125
